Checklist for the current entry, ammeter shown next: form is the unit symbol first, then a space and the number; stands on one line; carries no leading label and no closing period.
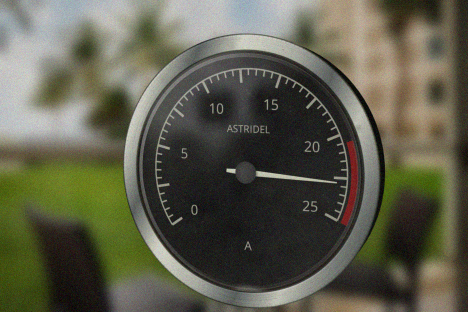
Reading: A 22.75
